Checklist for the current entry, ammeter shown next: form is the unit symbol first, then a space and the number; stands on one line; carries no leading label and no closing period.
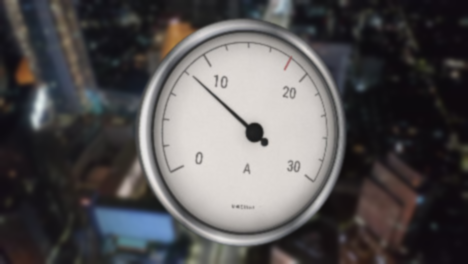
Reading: A 8
